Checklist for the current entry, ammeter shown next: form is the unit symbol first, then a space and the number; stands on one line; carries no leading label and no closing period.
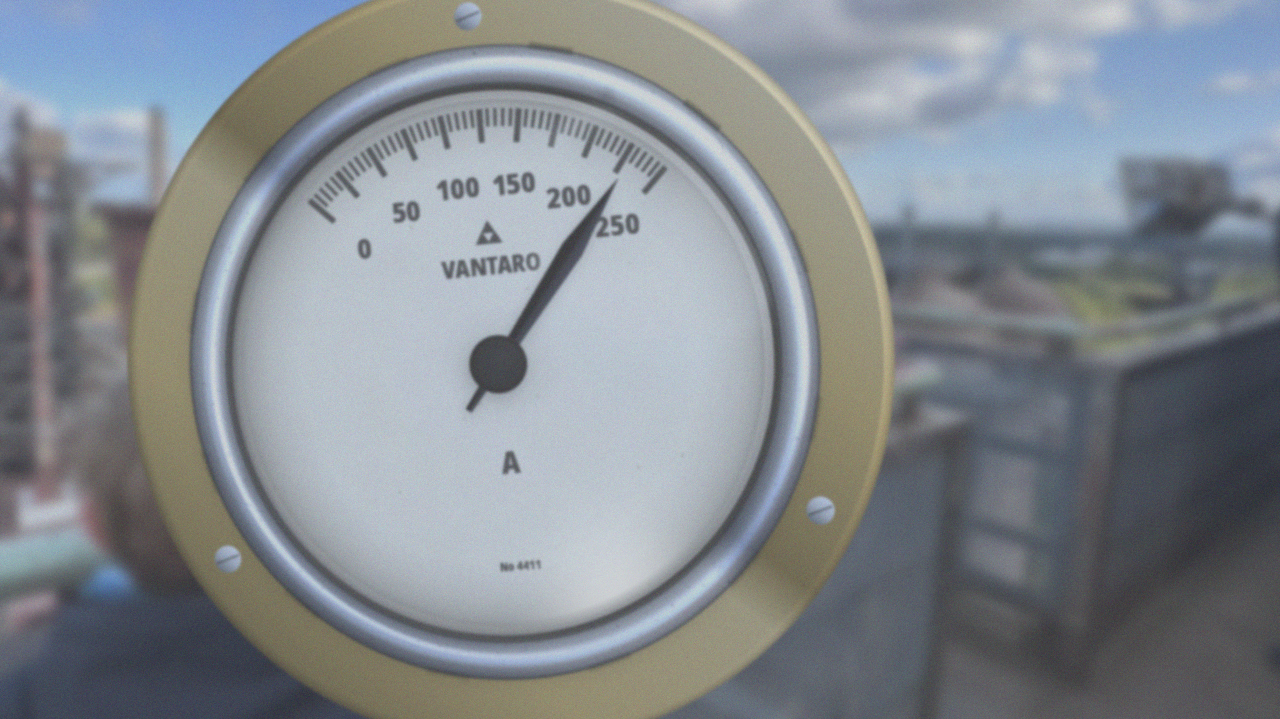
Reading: A 230
